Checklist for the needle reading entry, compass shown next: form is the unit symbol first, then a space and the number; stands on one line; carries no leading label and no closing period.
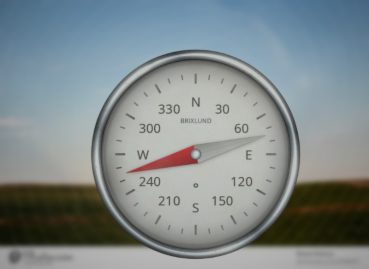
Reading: ° 255
